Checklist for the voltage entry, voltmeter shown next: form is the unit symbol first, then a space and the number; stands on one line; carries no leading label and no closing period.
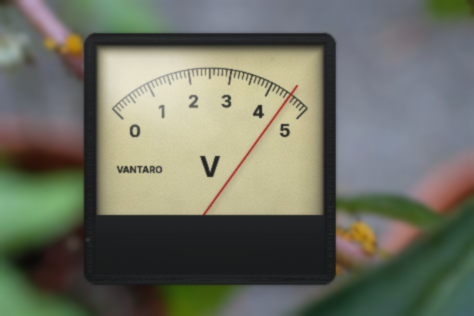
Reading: V 4.5
